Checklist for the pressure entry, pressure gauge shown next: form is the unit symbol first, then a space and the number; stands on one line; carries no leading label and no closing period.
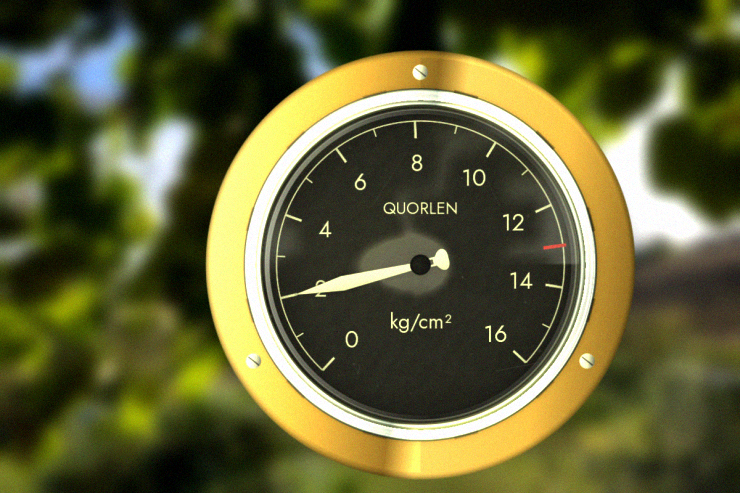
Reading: kg/cm² 2
